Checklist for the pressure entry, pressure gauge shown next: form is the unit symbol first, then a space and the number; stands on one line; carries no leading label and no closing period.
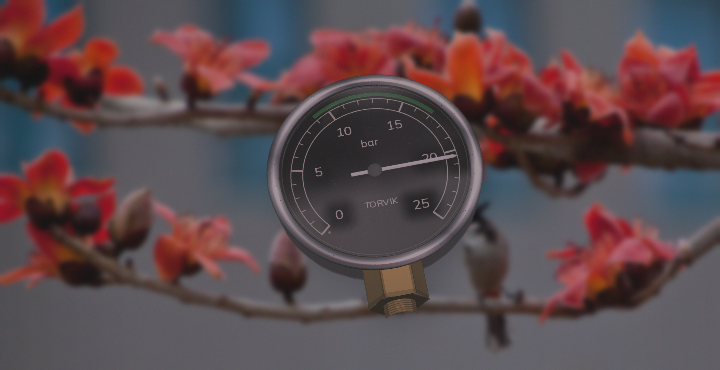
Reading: bar 20.5
